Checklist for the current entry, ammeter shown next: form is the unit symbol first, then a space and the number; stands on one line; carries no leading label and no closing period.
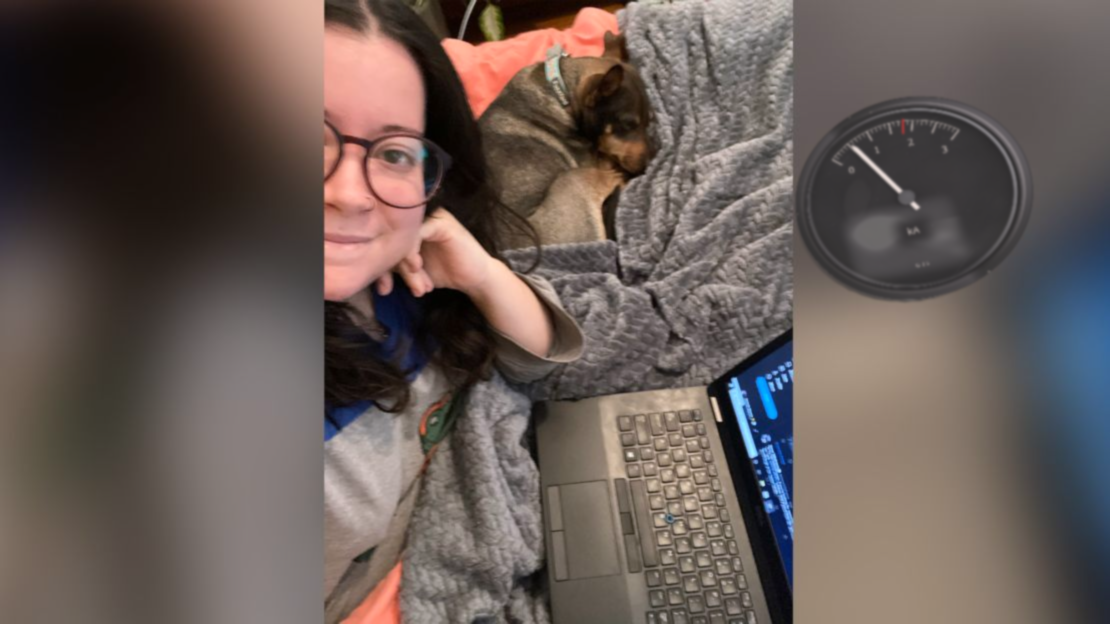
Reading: kA 0.5
